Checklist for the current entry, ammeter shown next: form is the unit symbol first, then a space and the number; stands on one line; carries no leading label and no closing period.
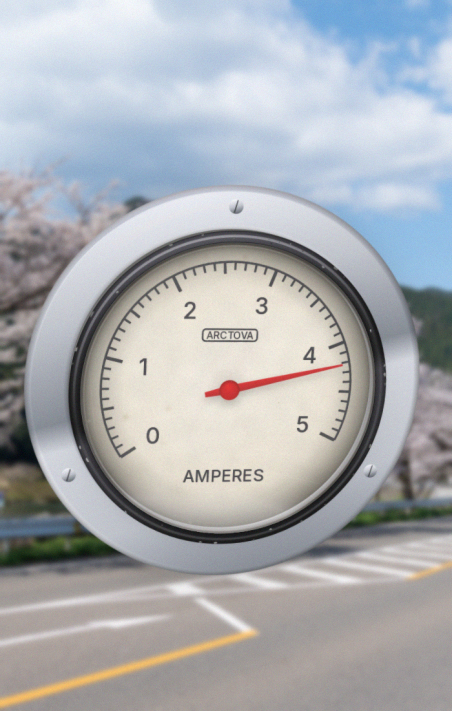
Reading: A 4.2
